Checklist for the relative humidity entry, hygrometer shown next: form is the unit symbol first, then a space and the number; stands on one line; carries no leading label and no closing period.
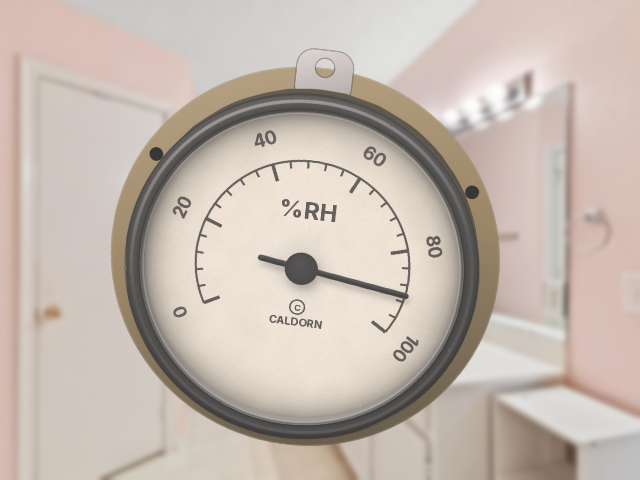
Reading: % 90
